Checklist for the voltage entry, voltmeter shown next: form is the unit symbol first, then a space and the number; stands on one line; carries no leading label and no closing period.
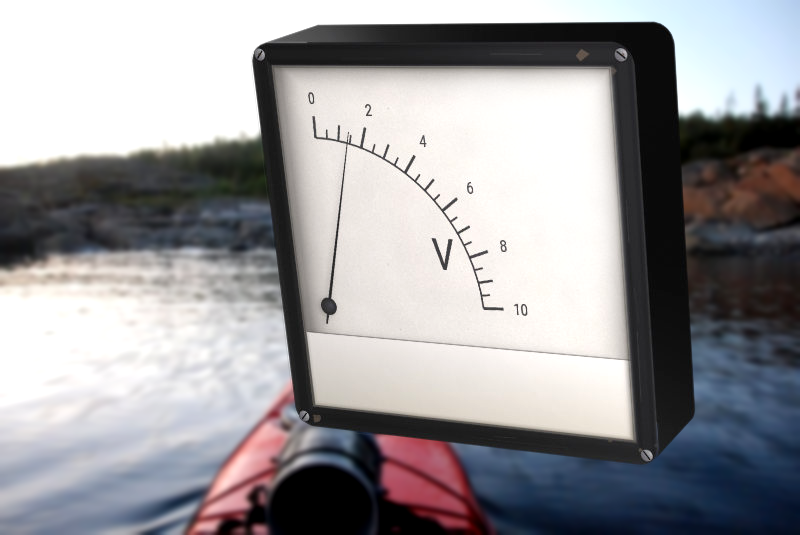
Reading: V 1.5
